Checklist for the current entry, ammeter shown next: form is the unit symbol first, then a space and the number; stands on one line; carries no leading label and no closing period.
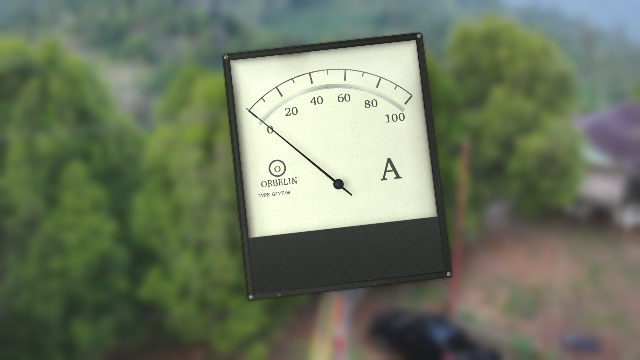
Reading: A 0
